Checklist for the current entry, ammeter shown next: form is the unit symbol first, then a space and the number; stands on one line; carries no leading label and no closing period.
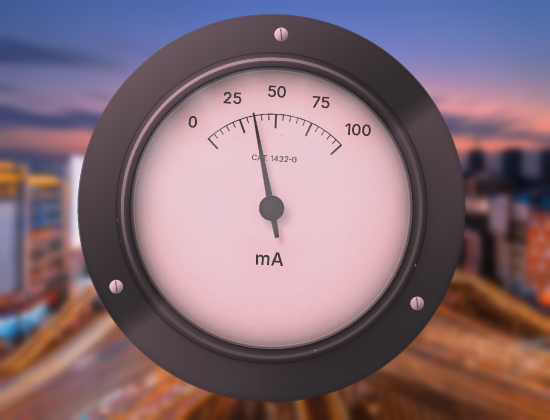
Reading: mA 35
